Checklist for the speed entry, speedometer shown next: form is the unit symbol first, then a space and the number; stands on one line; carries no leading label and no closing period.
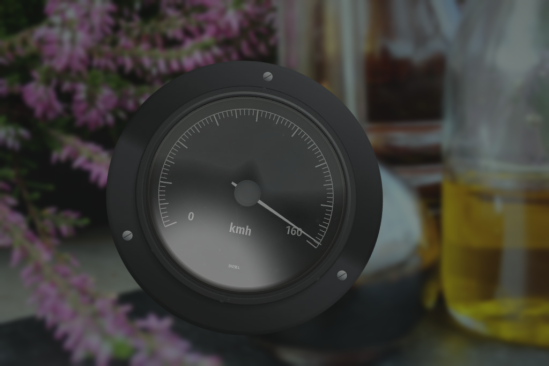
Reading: km/h 158
